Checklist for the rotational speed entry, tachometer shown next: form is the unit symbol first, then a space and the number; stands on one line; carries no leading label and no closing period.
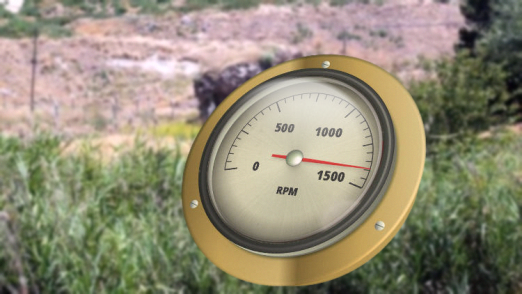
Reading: rpm 1400
